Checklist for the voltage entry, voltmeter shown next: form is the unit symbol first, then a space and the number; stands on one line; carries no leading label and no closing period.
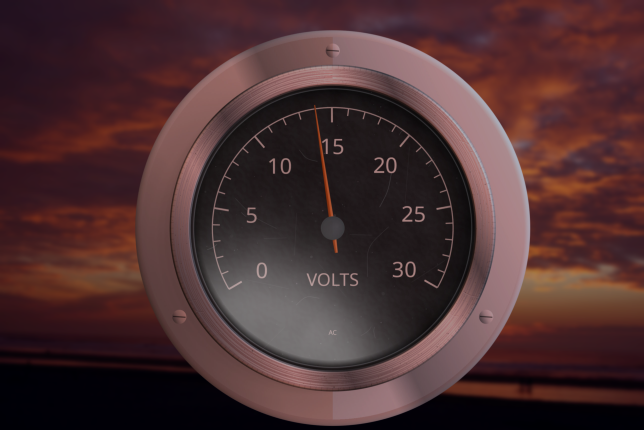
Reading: V 14
